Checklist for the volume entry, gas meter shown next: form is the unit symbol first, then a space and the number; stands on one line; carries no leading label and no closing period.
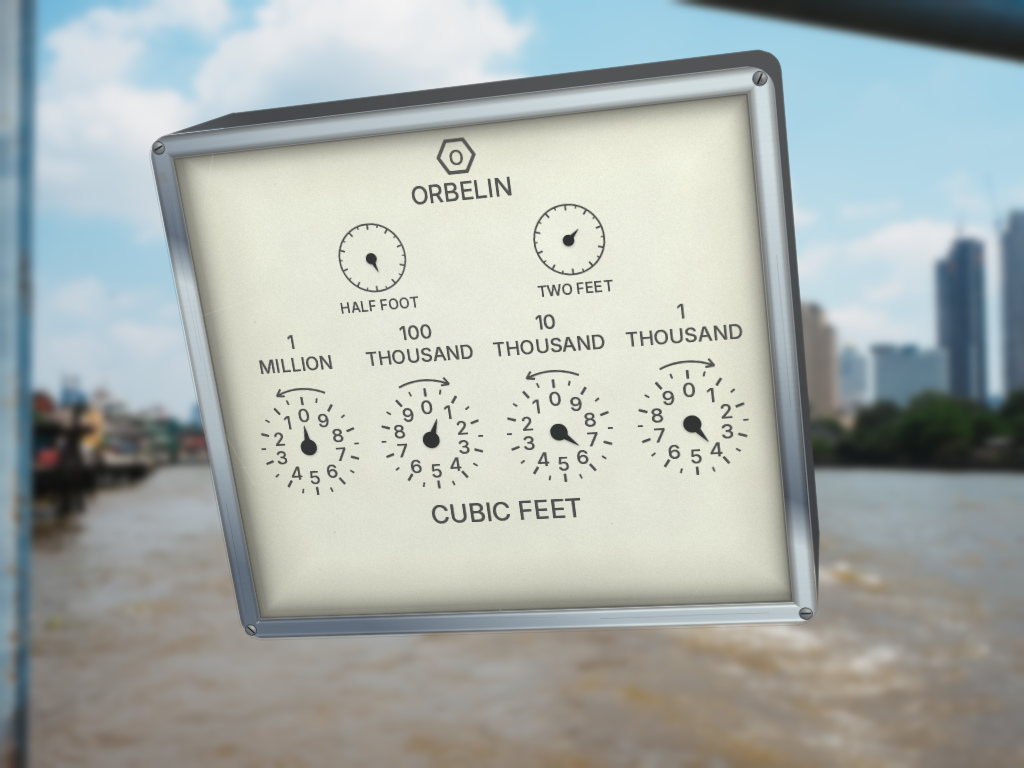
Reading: ft³ 6400
